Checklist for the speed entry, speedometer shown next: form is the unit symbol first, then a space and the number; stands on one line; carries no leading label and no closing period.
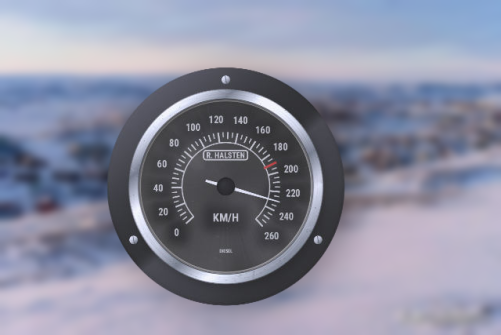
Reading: km/h 230
